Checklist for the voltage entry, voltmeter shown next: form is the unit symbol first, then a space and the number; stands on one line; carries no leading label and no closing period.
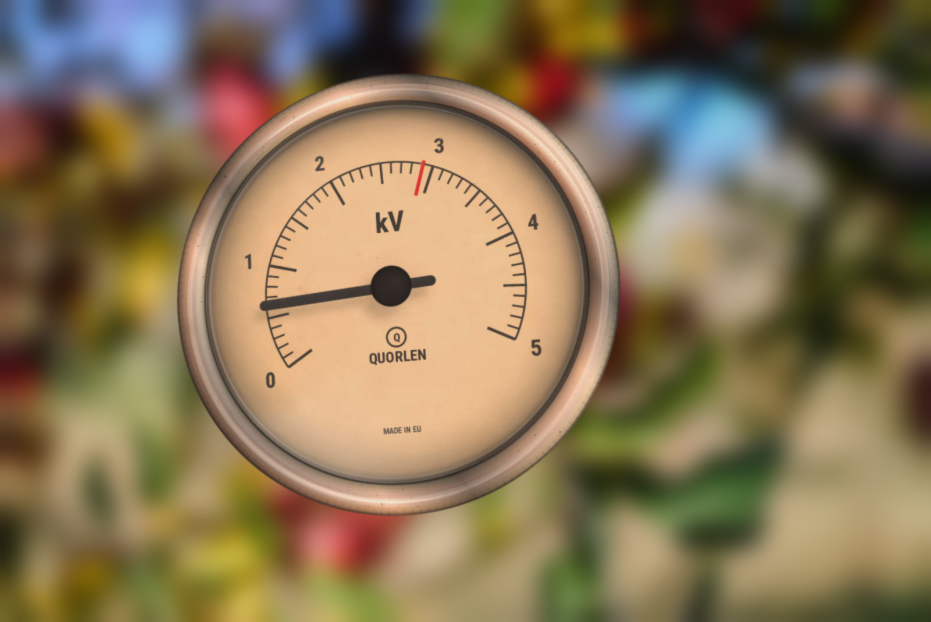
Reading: kV 0.6
